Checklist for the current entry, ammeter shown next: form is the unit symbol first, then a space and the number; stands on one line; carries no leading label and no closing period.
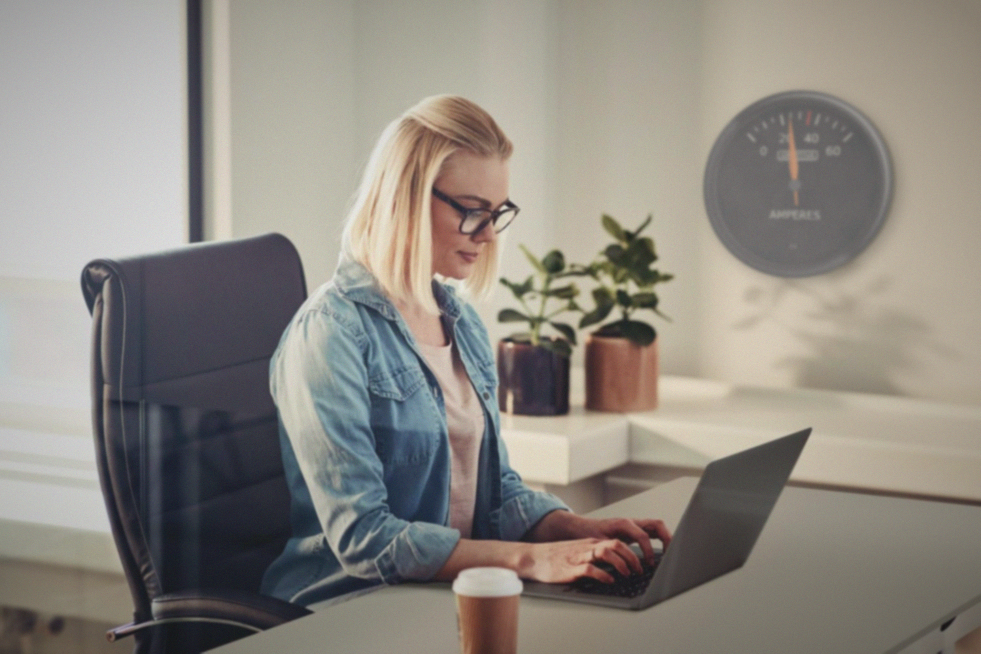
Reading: A 25
